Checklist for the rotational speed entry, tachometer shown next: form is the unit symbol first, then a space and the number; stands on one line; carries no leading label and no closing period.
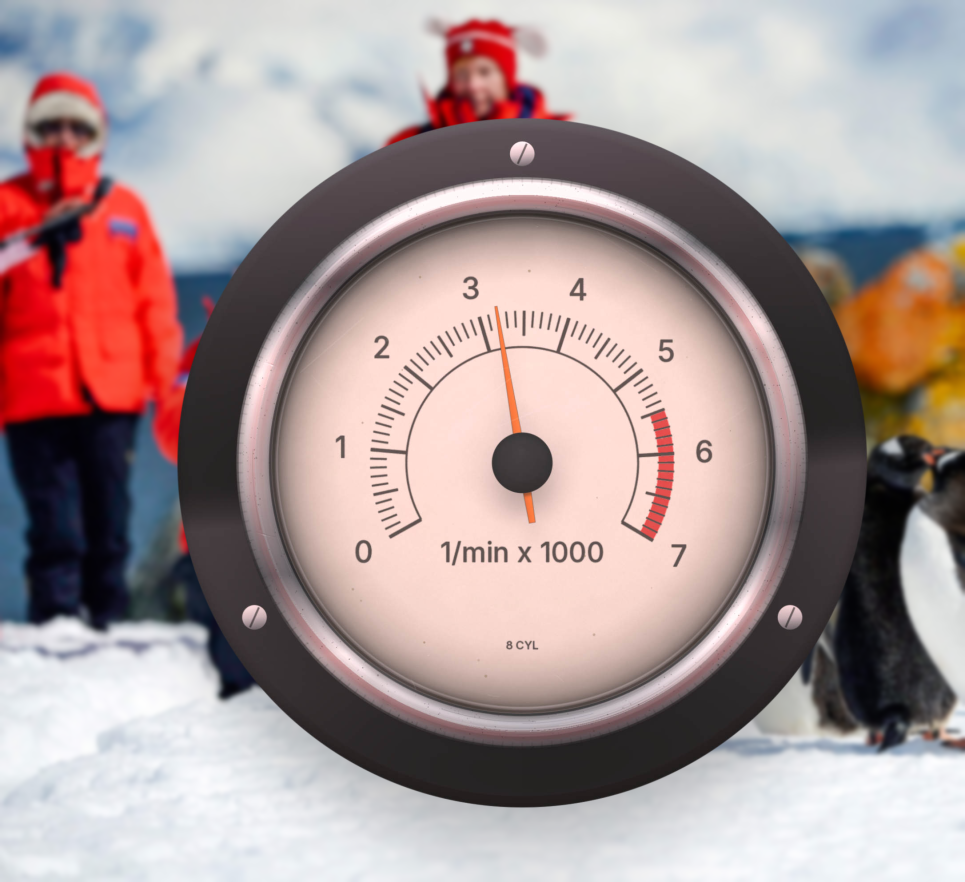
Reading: rpm 3200
